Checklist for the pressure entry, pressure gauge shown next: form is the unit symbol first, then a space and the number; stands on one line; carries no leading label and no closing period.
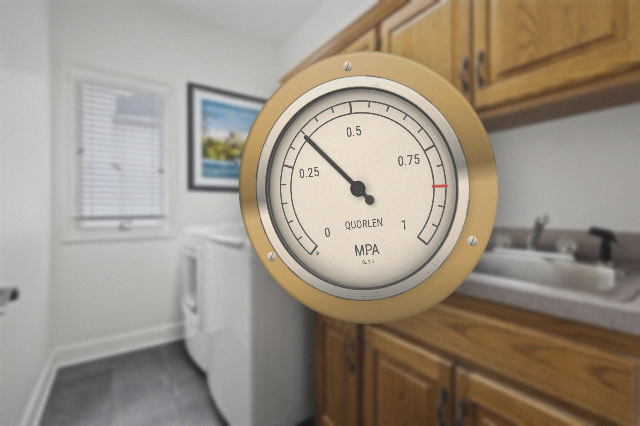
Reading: MPa 0.35
